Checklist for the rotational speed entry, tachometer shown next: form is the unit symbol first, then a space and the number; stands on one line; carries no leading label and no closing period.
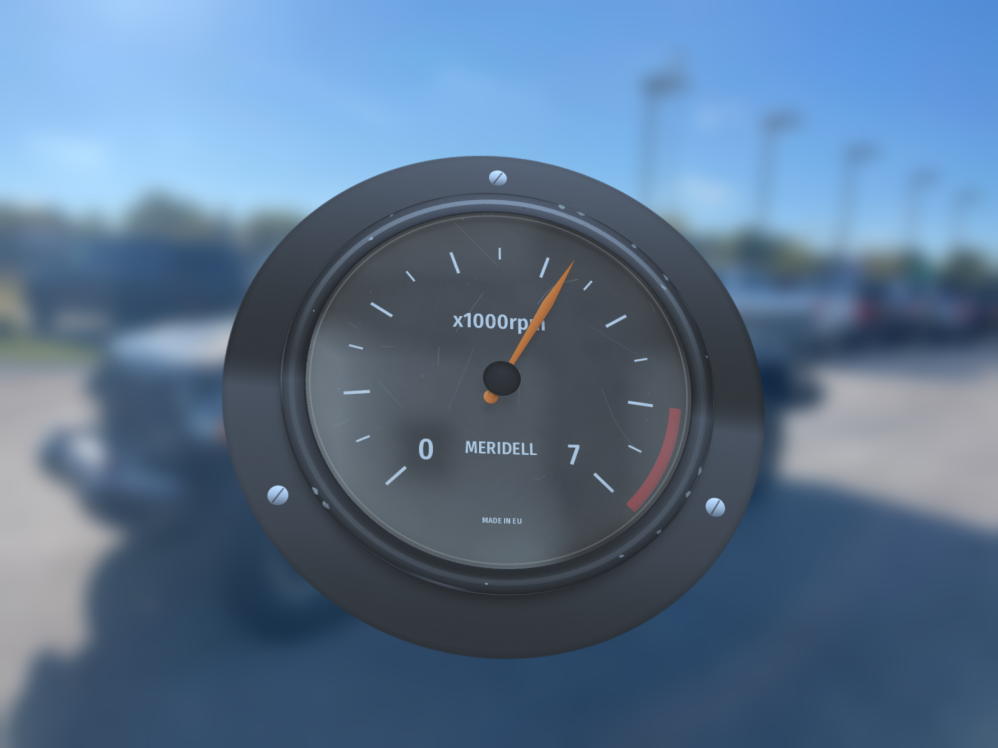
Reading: rpm 4250
